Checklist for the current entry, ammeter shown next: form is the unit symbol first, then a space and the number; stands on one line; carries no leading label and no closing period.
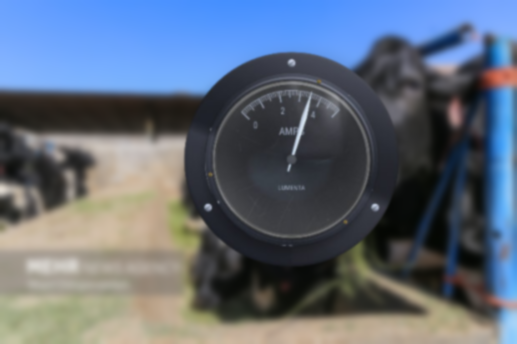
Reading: A 3.5
